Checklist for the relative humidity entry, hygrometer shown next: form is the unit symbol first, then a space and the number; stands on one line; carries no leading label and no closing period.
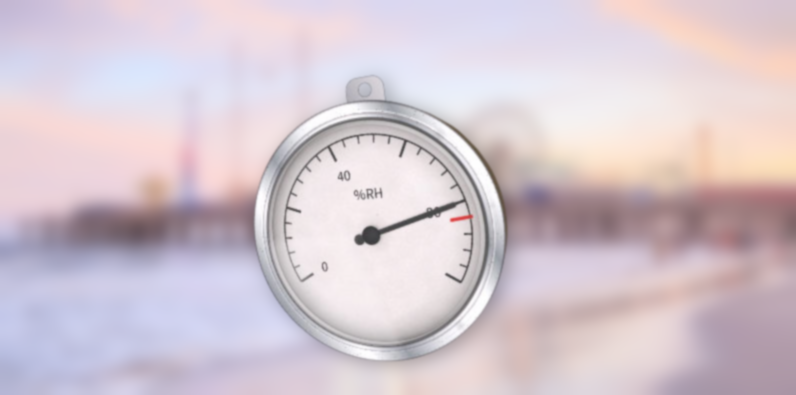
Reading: % 80
